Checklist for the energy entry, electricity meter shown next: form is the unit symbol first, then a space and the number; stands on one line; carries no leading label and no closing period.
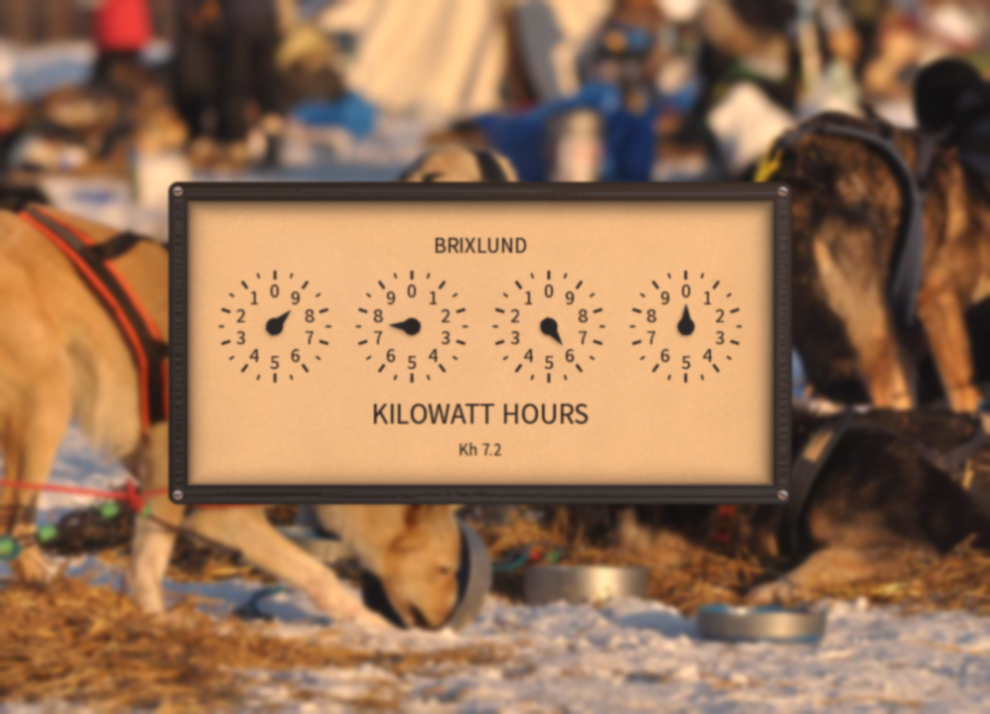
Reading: kWh 8760
